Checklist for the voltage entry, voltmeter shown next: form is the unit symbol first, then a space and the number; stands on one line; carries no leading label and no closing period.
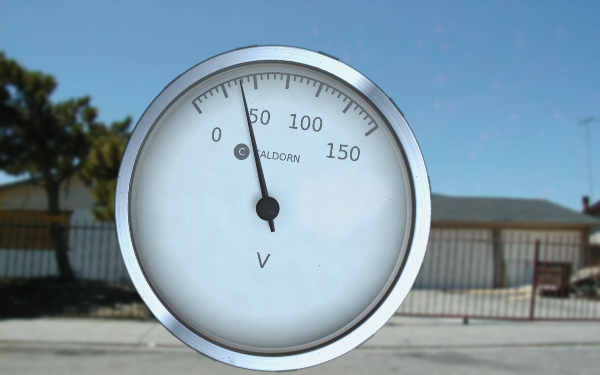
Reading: V 40
